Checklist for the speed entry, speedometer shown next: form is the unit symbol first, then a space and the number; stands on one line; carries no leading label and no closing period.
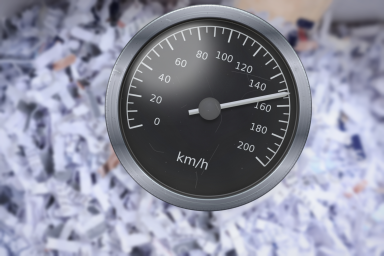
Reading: km/h 152.5
